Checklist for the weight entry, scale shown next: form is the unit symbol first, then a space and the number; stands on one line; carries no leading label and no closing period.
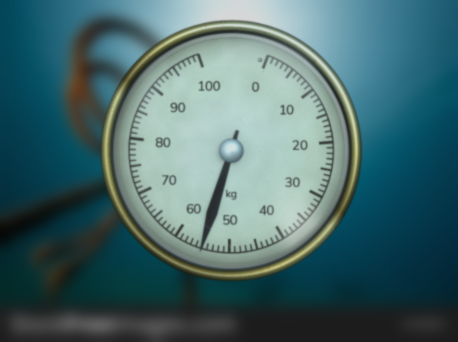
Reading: kg 55
